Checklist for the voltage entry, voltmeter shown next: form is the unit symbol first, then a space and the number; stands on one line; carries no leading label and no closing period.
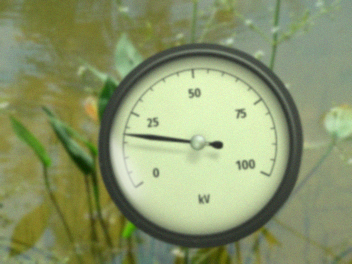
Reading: kV 17.5
